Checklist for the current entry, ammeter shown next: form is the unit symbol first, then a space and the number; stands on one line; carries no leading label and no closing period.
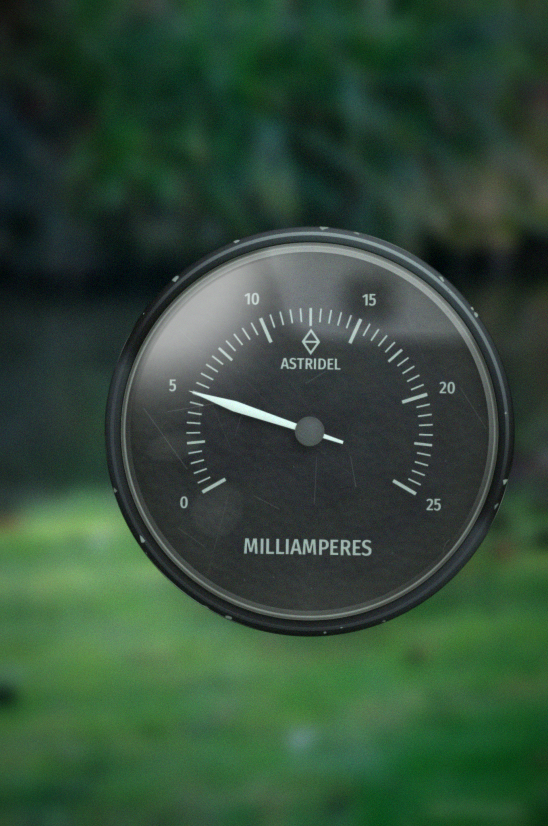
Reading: mA 5
